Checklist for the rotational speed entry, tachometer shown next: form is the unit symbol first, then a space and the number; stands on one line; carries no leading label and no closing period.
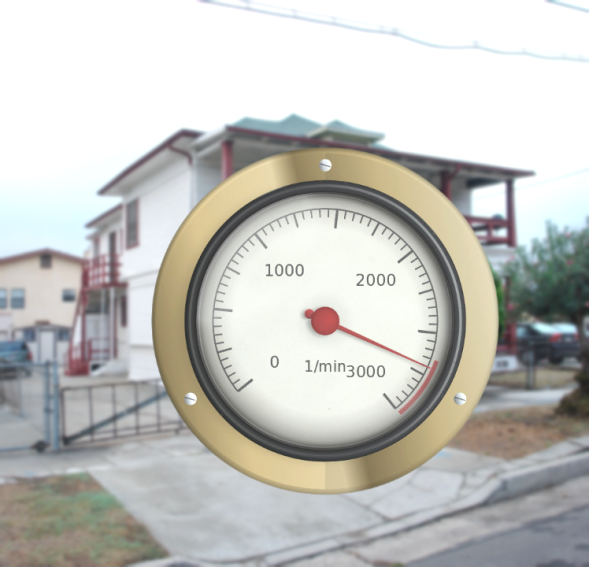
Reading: rpm 2700
